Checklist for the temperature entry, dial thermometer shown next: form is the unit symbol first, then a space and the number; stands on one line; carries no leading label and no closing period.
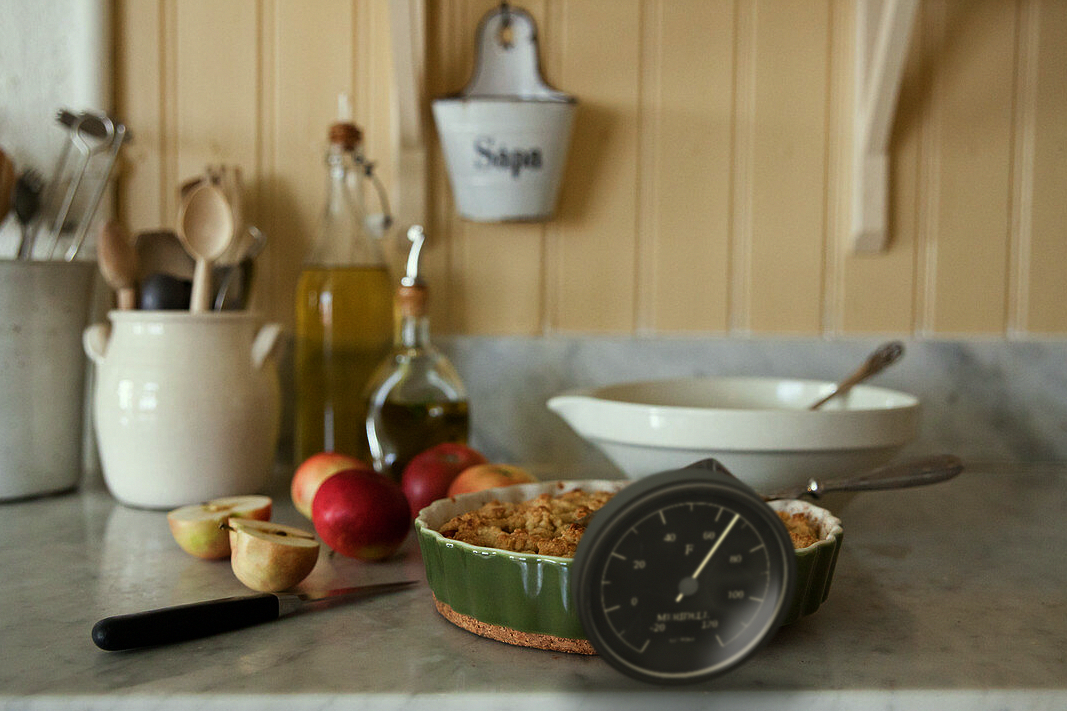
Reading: °F 65
